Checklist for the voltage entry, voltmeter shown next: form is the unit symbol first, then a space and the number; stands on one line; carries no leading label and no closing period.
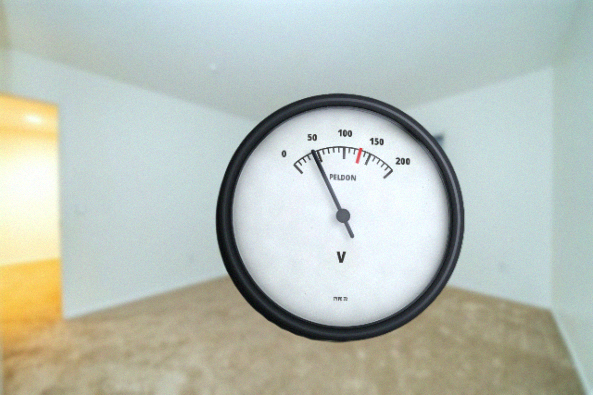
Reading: V 40
